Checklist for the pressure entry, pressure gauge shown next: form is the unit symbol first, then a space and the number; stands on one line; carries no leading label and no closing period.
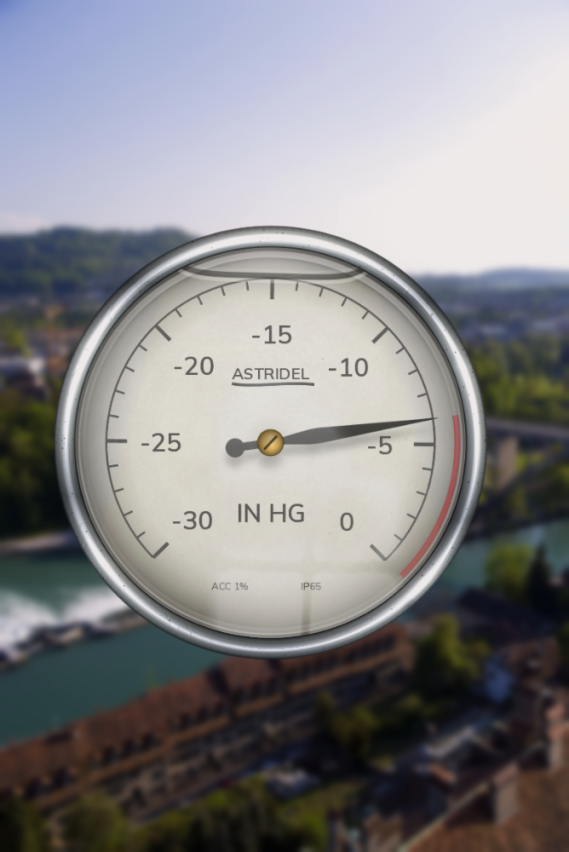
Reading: inHg -6
